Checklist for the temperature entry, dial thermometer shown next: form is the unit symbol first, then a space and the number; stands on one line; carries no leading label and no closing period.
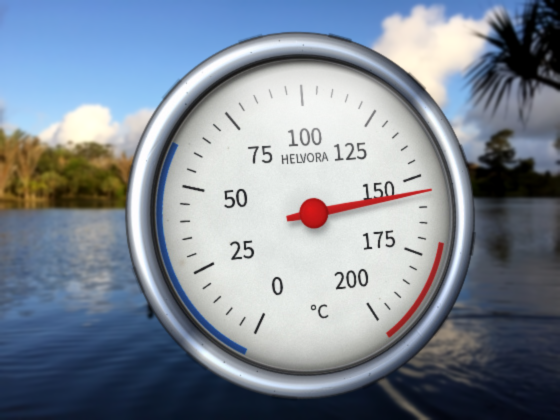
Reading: °C 155
